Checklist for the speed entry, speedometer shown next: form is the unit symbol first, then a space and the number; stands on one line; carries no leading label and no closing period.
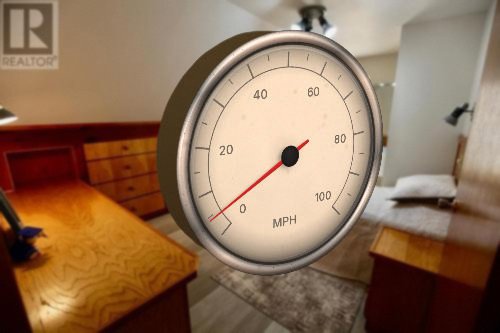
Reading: mph 5
